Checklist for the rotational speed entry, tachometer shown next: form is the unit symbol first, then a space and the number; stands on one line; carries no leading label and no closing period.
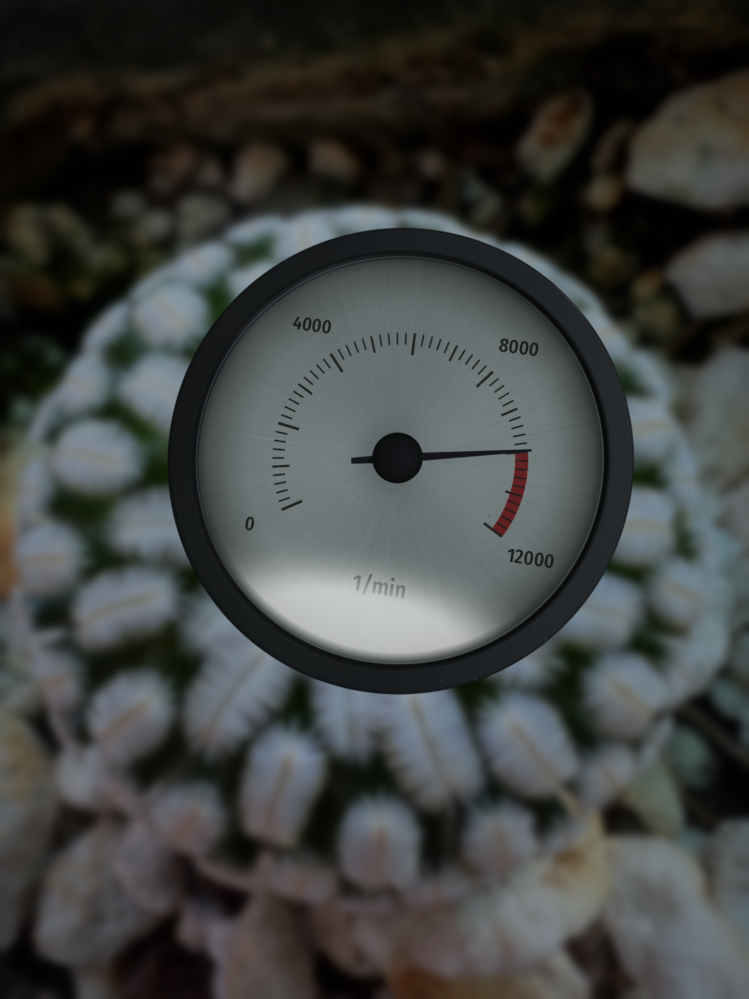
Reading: rpm 10000
